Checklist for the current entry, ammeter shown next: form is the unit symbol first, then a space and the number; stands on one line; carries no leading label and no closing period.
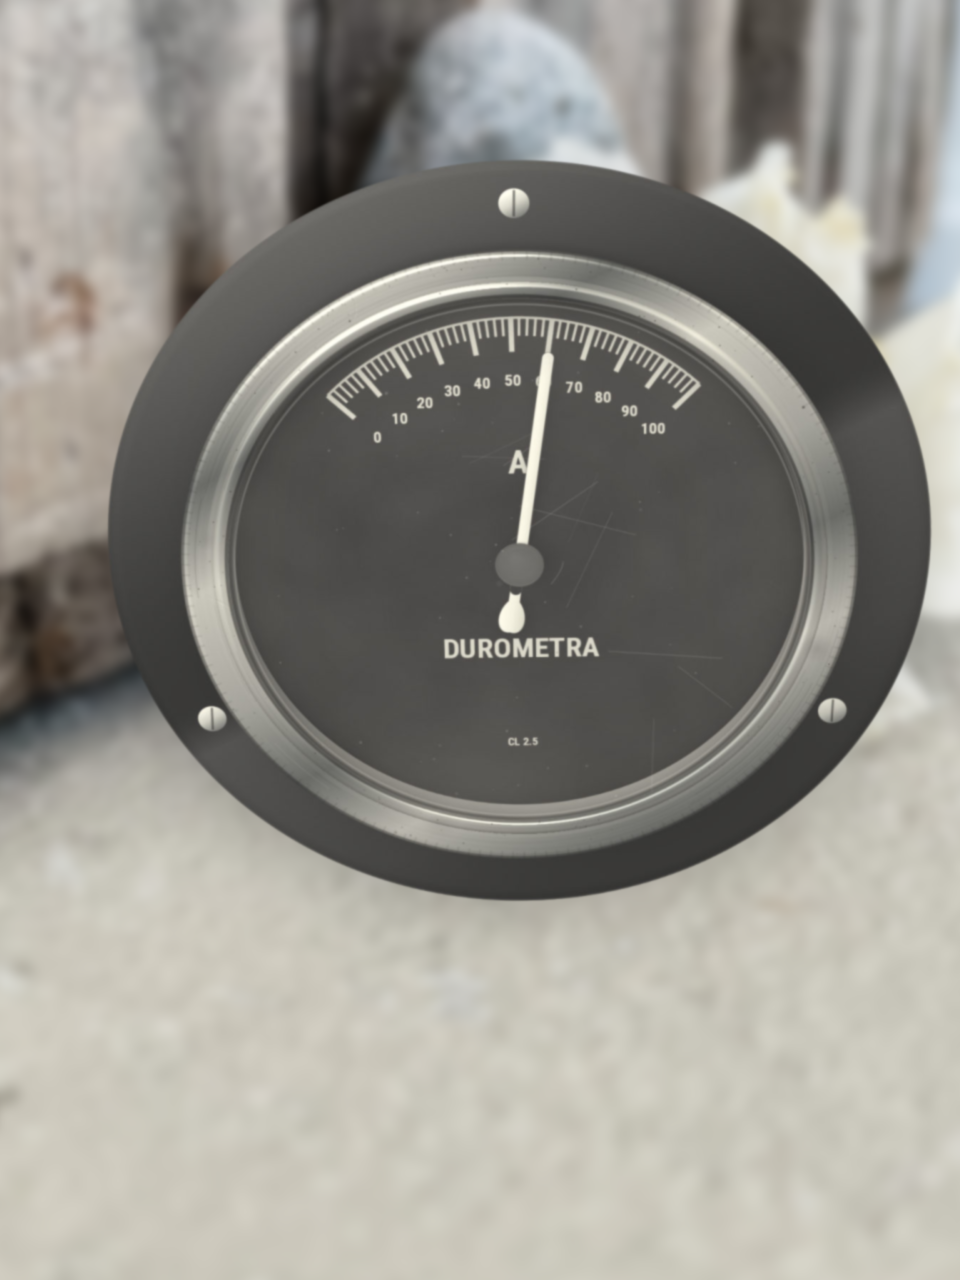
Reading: A 60
